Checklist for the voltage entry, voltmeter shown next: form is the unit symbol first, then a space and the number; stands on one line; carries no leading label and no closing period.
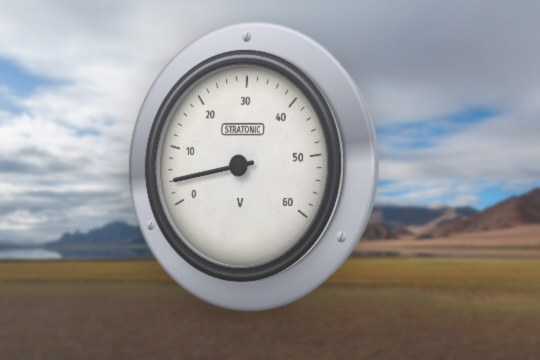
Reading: V 4
